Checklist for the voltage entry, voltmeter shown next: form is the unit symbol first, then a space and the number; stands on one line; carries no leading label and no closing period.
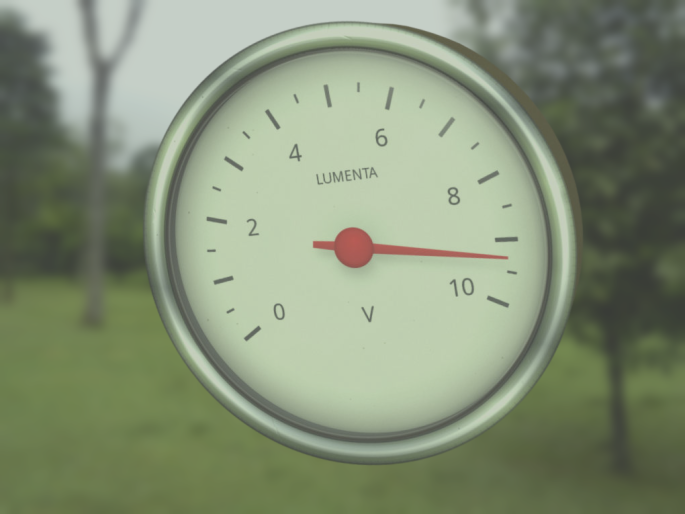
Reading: V 9.25
